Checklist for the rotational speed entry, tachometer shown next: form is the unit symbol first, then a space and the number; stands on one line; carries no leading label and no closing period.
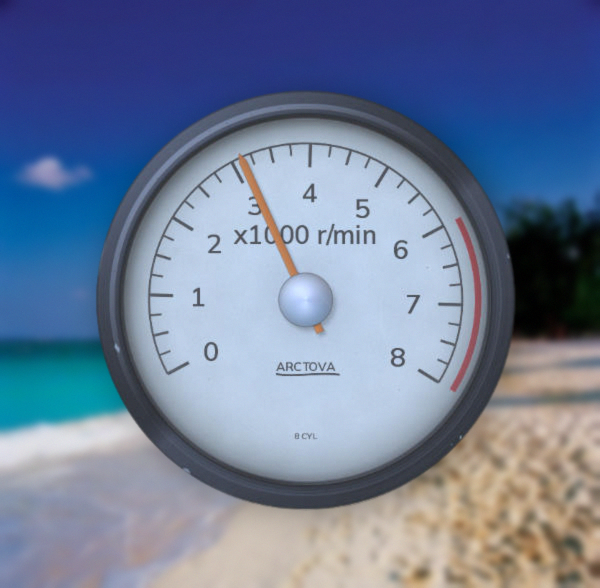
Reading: rpm 3125
